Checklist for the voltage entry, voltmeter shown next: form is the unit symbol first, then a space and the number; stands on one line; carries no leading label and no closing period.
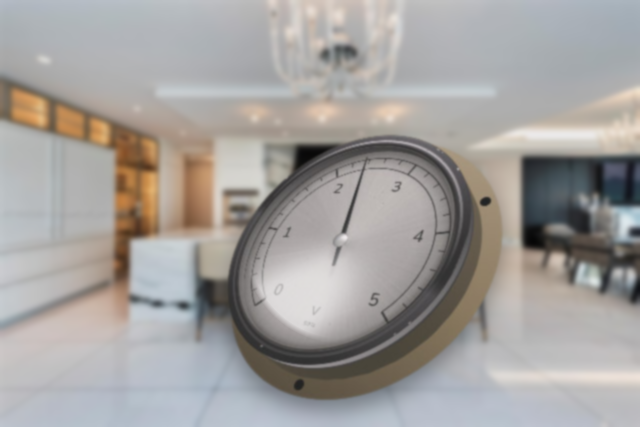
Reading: V 2.4
